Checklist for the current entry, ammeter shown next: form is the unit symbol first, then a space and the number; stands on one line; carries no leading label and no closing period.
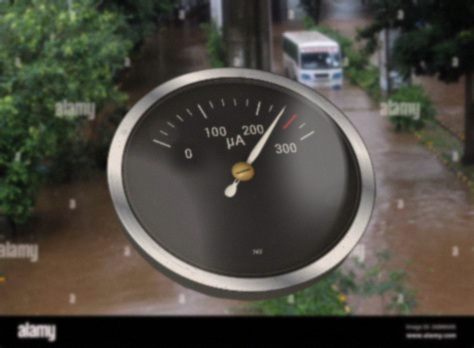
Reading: µA 240
